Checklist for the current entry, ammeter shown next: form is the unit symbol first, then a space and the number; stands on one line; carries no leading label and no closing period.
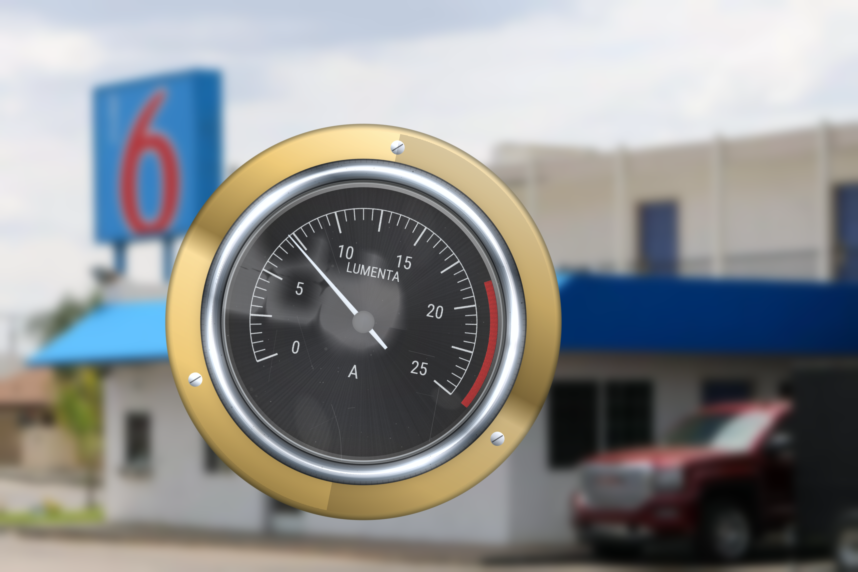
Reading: A 7.25
